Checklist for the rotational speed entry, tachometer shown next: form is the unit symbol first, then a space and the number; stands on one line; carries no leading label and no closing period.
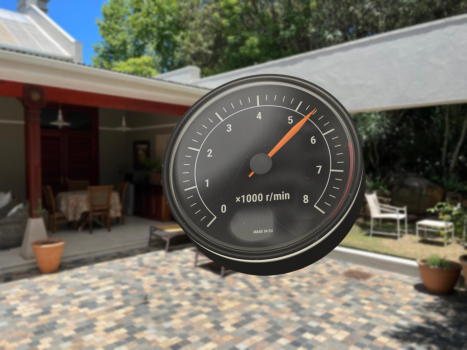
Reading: rpm 5400
